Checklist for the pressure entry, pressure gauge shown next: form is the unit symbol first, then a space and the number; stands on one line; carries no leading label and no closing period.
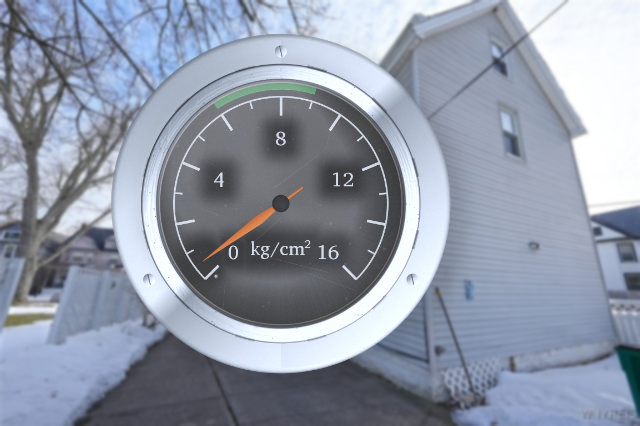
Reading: kg/cm² 0.5
